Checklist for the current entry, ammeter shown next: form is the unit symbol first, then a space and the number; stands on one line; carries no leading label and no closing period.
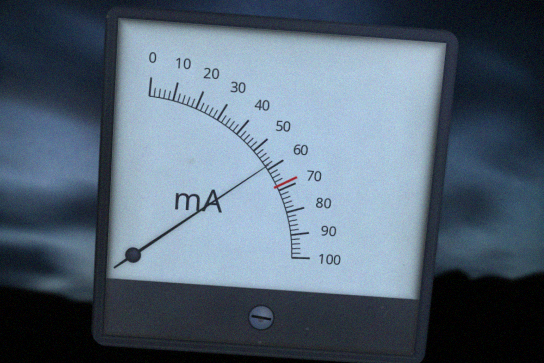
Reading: mA 58
